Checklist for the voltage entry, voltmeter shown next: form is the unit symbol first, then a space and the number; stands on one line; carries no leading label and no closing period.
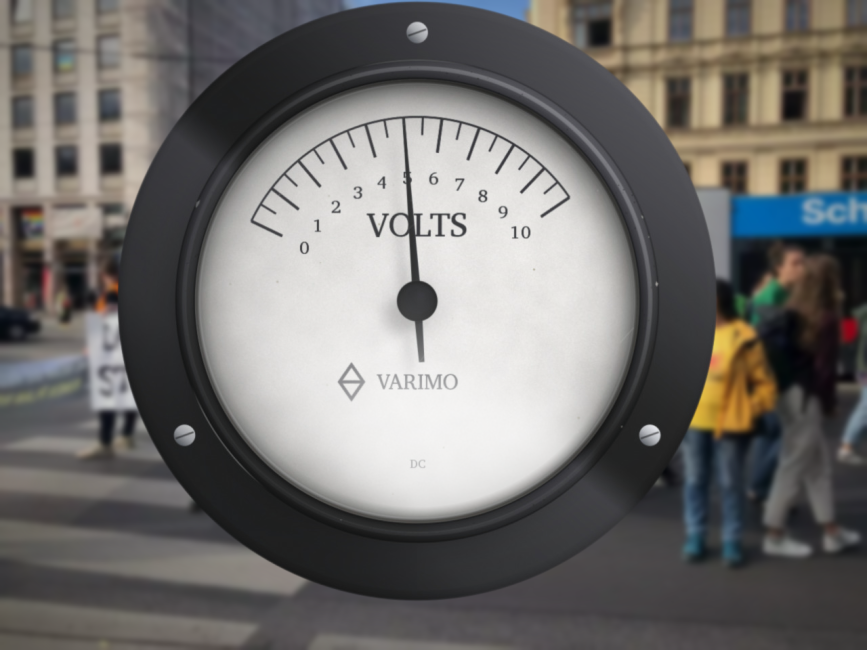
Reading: V 5
